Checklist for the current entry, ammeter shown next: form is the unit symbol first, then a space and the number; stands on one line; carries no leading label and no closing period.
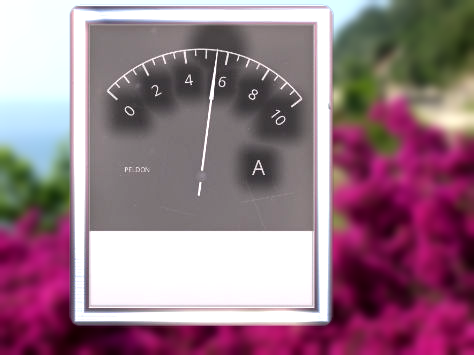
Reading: A 5.5
